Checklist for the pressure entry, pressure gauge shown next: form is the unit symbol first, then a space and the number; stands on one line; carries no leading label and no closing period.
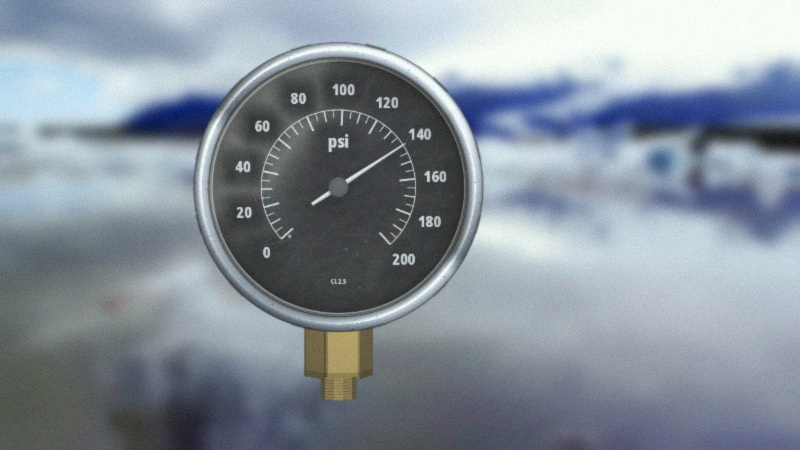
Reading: psi 140
